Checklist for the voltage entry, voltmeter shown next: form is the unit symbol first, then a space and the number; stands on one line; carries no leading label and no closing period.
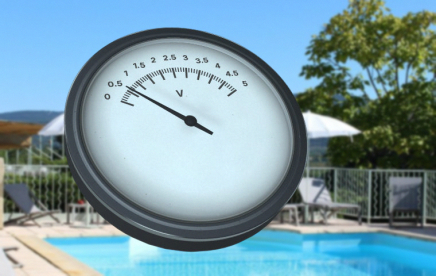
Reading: V 0.5
